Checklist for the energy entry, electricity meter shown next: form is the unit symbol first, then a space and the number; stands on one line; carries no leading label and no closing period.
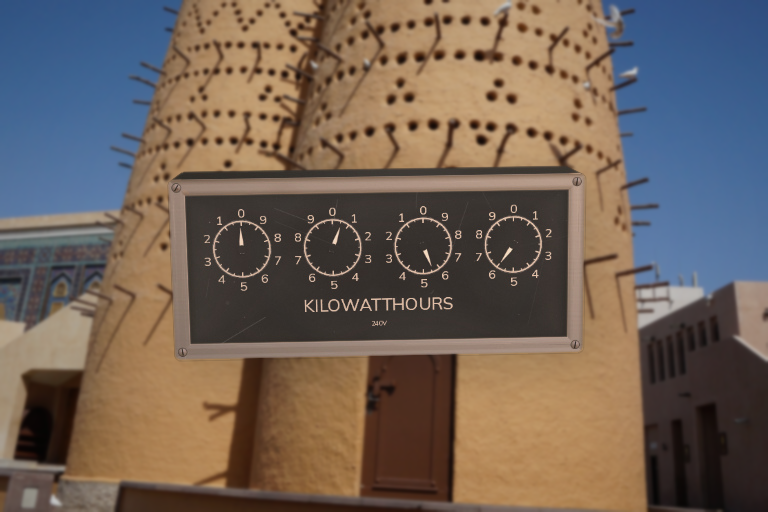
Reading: kWh 56
